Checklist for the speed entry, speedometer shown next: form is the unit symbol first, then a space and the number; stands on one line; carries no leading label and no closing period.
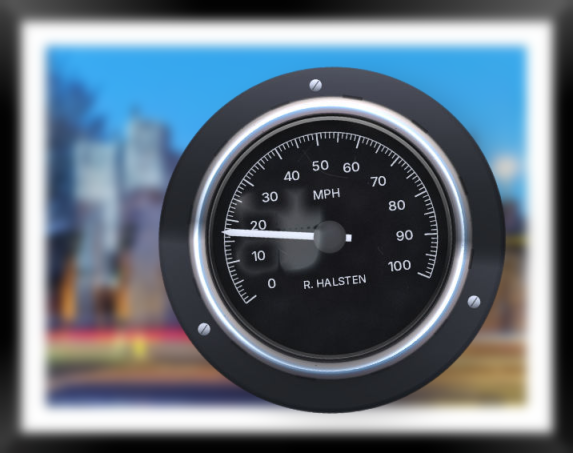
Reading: mph 17
